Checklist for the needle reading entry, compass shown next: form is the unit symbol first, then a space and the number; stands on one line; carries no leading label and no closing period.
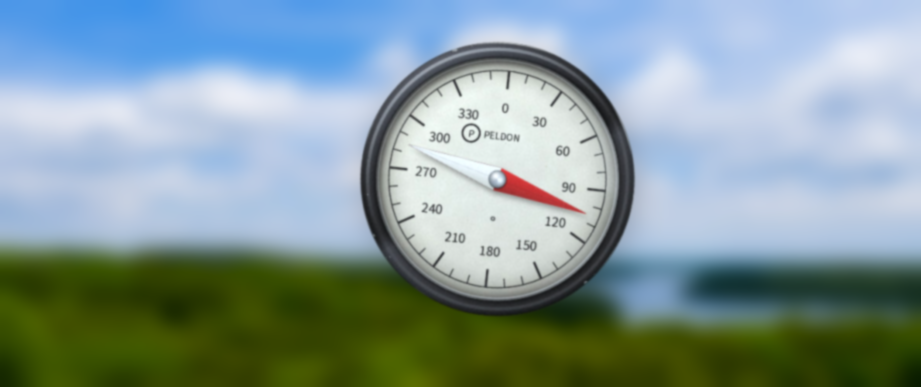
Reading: ° 105
